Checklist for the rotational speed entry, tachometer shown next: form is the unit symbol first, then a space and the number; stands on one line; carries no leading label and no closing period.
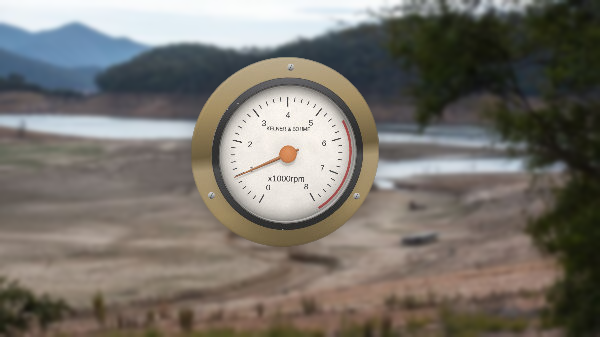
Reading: rpm 1000
